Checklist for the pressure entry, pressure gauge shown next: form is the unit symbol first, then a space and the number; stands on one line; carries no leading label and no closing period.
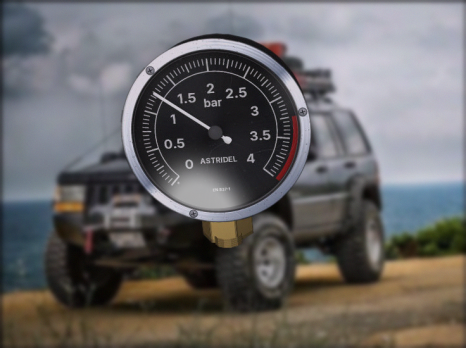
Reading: bar 1.25
